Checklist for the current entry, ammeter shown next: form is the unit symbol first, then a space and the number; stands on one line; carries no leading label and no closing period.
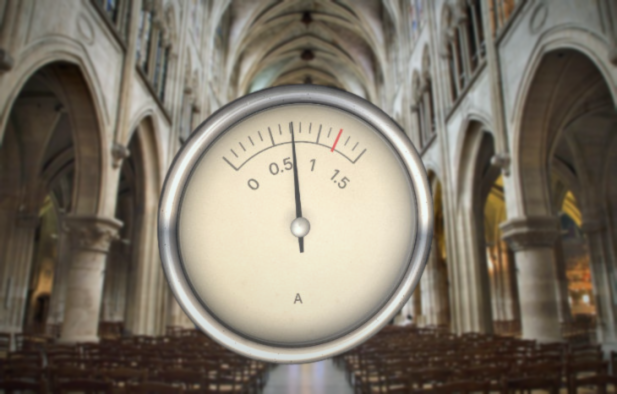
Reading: A 0.7
